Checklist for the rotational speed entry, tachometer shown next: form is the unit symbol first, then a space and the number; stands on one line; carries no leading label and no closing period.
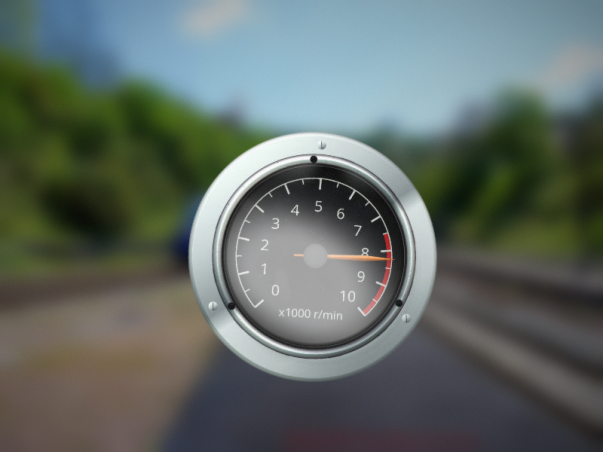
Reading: rpm 8250
